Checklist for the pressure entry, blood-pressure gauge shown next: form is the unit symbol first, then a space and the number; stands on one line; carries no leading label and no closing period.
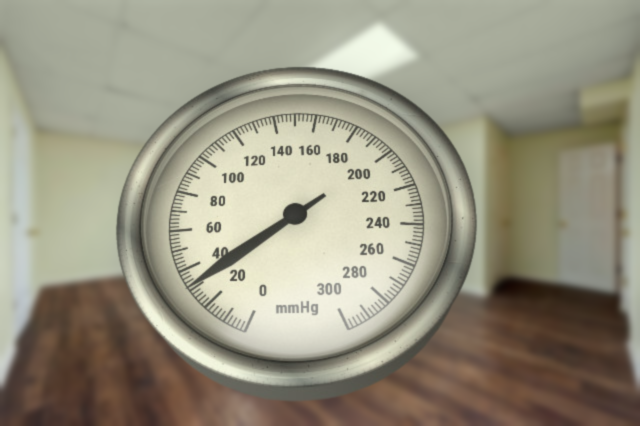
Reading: mmHg 30
